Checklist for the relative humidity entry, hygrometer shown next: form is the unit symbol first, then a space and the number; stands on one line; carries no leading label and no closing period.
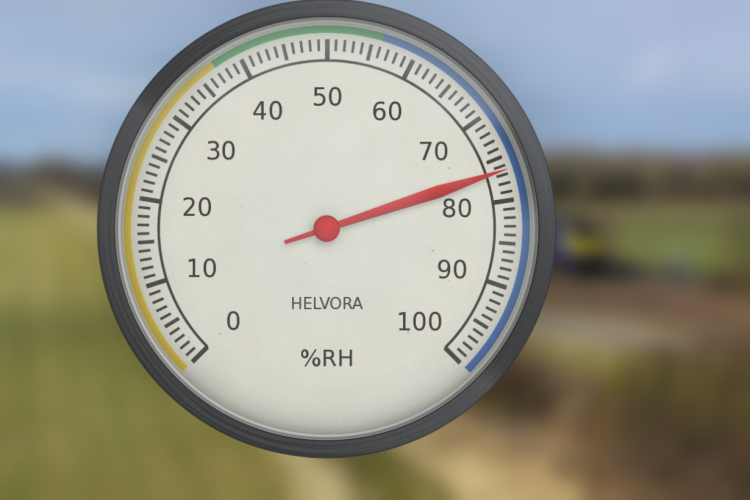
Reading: % 76.5
